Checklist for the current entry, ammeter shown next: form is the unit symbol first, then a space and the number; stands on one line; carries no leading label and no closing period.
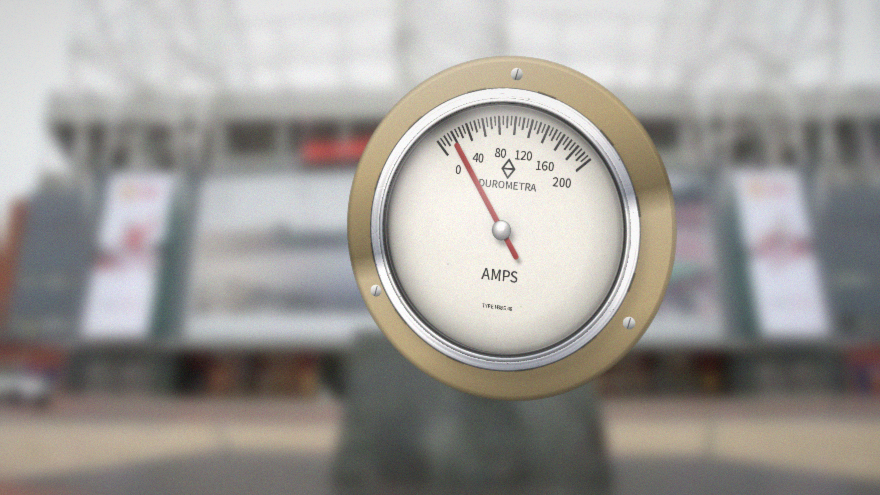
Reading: A 20
